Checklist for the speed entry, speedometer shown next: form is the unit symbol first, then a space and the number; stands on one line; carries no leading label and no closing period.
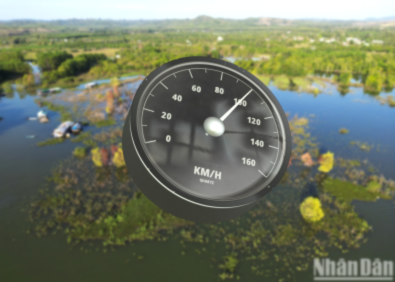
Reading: km/h 100
